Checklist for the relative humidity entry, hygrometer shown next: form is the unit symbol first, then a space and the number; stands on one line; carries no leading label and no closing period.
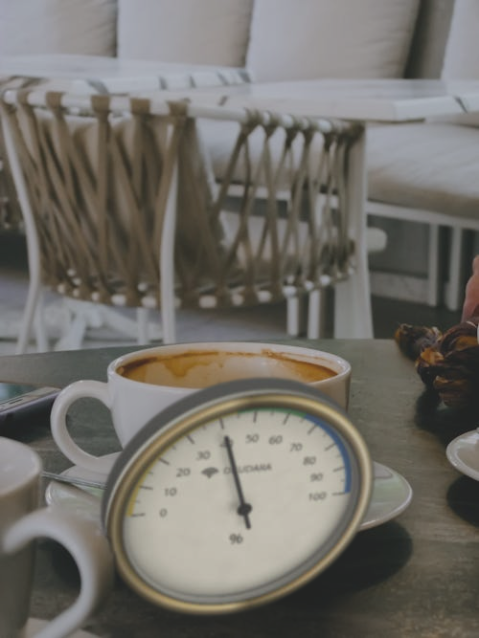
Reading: % 40
